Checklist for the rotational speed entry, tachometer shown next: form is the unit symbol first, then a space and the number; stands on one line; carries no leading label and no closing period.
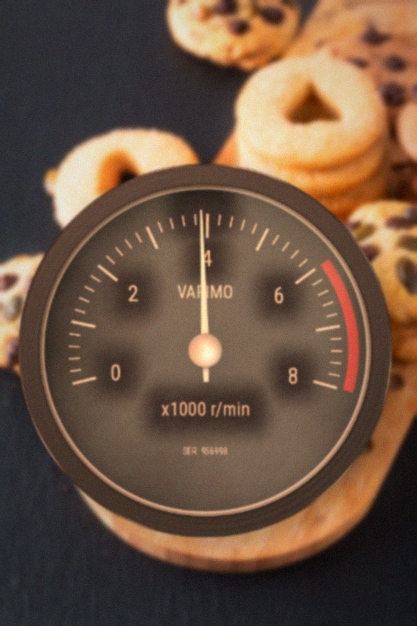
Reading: rpm 3900
